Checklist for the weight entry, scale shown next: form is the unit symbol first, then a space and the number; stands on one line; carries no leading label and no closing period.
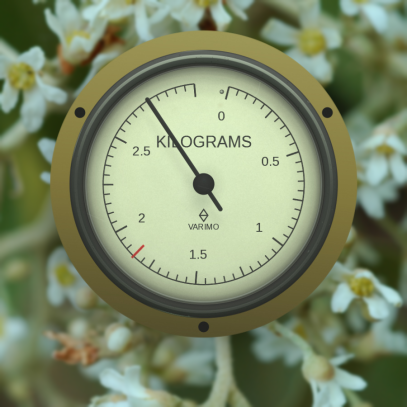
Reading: kg 2.75
